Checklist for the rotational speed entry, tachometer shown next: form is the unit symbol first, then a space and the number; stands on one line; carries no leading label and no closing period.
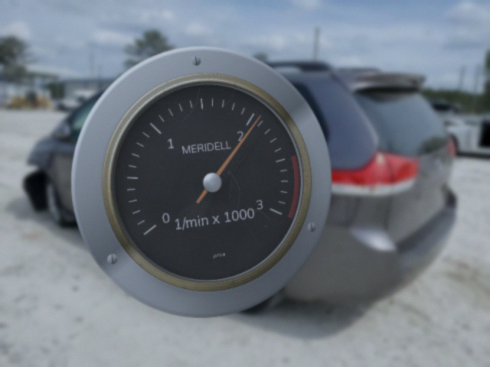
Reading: rpm 2050
